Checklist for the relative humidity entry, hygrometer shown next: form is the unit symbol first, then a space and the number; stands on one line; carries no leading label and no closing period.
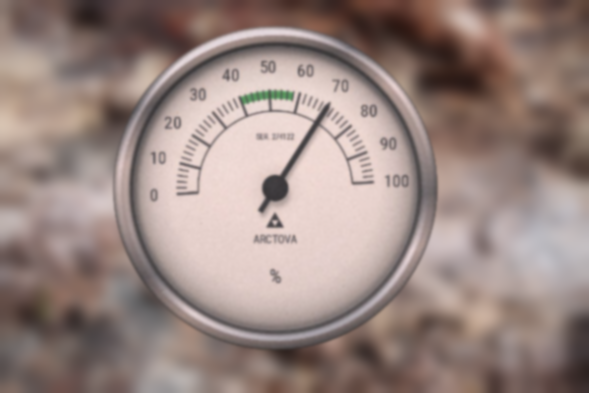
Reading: % 70
